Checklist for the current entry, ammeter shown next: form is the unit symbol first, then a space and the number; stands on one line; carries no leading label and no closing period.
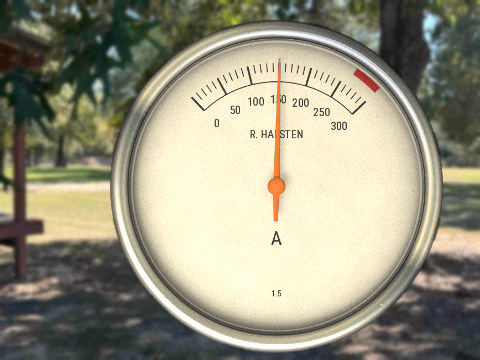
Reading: A 150
